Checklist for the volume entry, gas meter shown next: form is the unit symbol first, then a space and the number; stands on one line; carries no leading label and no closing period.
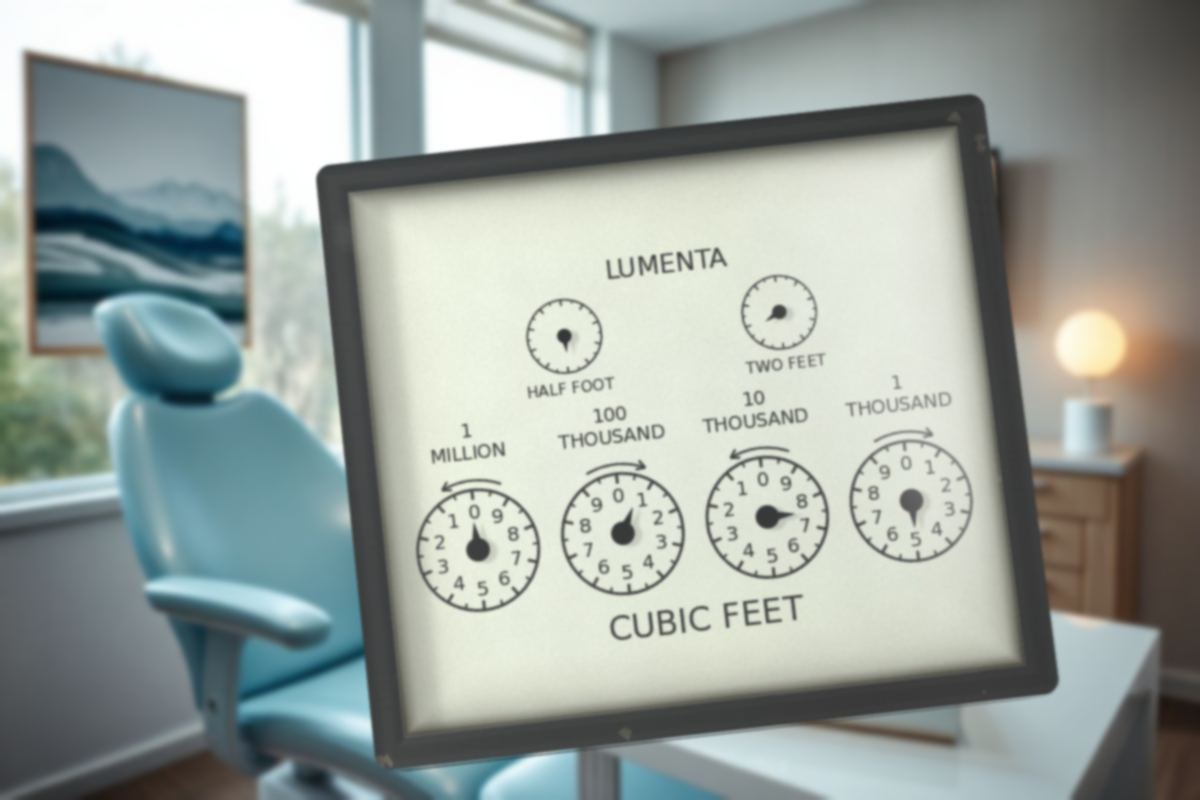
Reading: ft³ 7500
